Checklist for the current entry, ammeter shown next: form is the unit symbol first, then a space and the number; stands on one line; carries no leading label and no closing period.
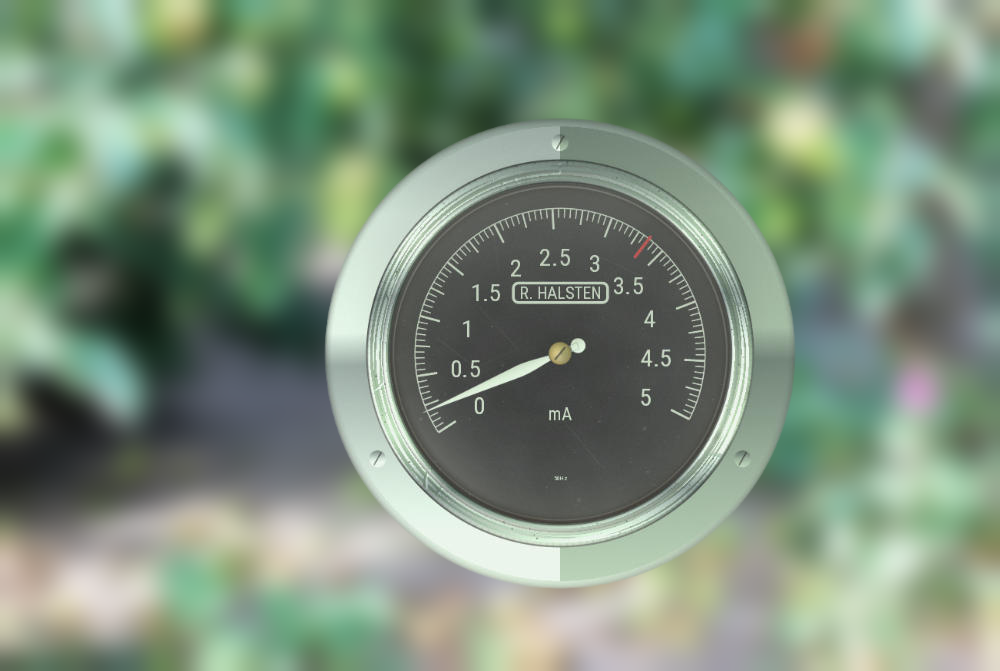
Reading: mA 0.2
